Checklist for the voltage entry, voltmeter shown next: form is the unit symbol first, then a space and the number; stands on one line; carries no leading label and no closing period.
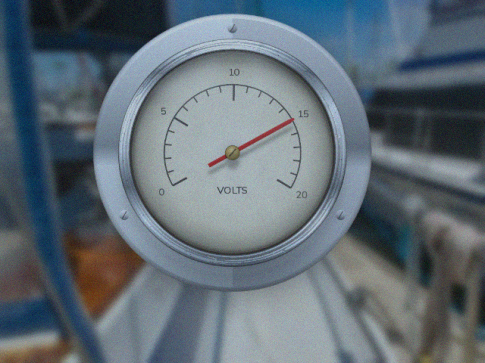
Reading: V 15
